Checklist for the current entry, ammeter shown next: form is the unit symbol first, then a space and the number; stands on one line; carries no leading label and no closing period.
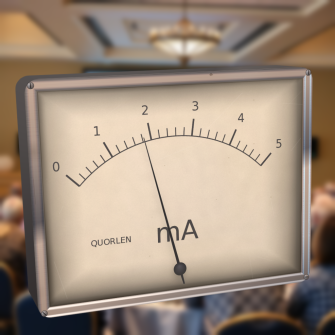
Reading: mA 1.8
